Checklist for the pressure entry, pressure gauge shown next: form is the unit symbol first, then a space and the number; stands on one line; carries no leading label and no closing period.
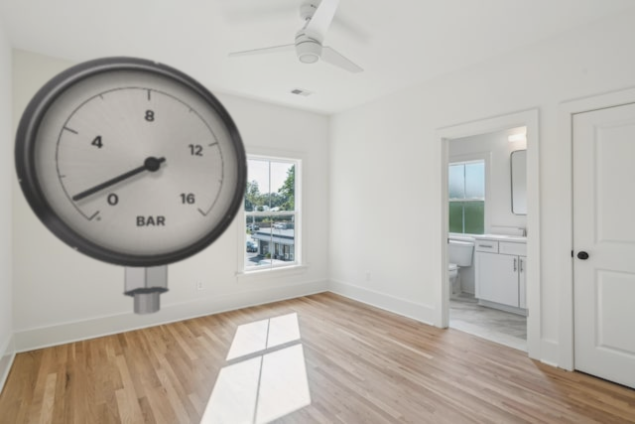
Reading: bar 1
